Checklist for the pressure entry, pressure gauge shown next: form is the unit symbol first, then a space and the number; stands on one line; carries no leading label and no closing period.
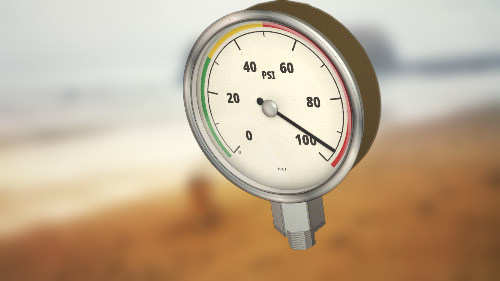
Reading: psi 95
